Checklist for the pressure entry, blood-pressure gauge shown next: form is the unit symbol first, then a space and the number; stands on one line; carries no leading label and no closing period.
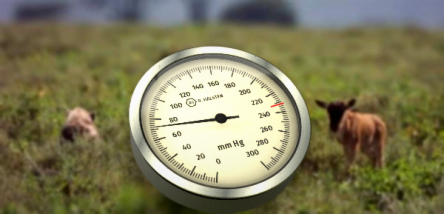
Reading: mmHg 70
